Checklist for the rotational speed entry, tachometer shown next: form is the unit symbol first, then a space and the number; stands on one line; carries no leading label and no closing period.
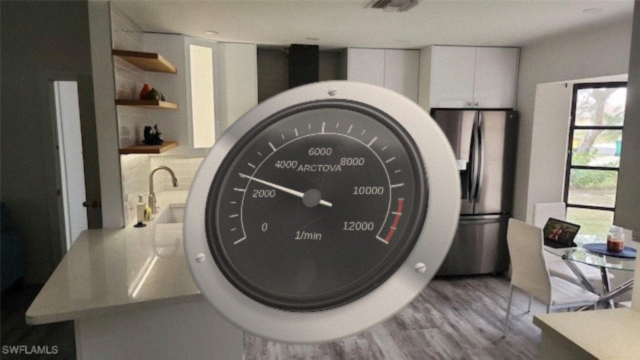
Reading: rpm 2500
